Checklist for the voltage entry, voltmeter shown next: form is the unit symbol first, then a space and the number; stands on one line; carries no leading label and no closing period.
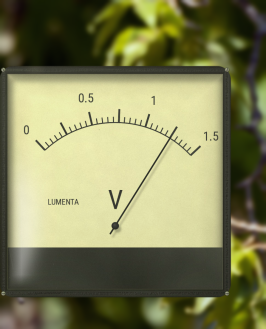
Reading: V 1.25
